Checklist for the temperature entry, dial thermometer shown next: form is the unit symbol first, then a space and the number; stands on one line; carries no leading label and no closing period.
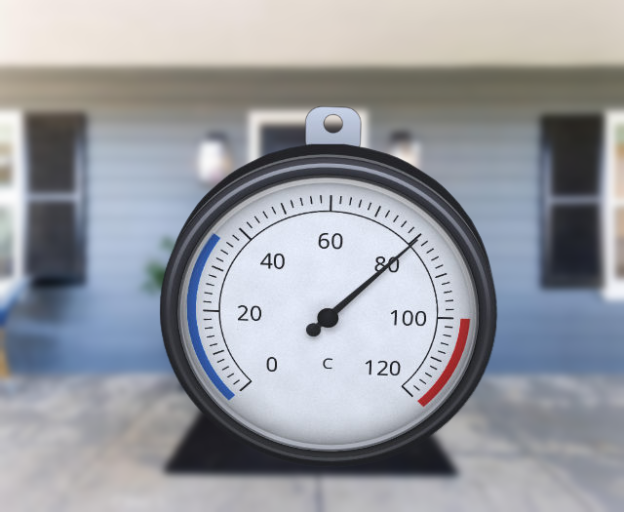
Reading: °C 80
